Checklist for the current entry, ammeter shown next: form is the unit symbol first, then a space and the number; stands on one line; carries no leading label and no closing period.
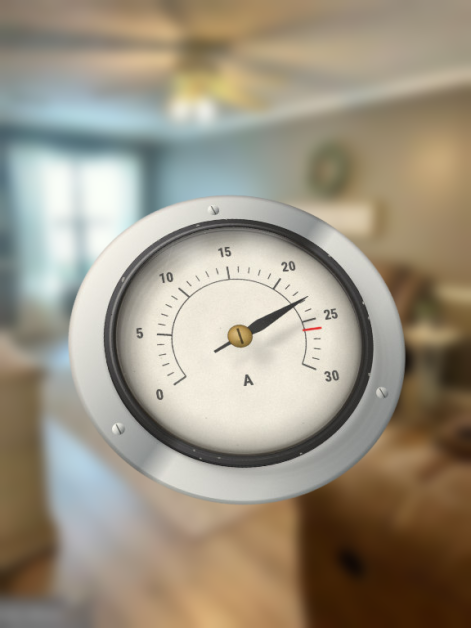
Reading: A 23
